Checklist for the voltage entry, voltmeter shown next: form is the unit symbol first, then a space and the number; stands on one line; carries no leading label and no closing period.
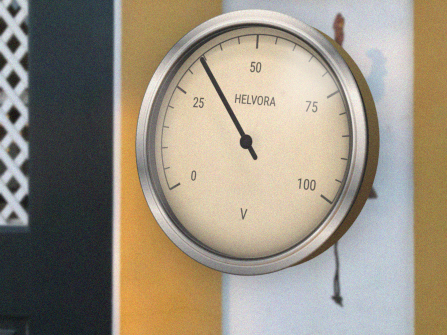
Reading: V 35
